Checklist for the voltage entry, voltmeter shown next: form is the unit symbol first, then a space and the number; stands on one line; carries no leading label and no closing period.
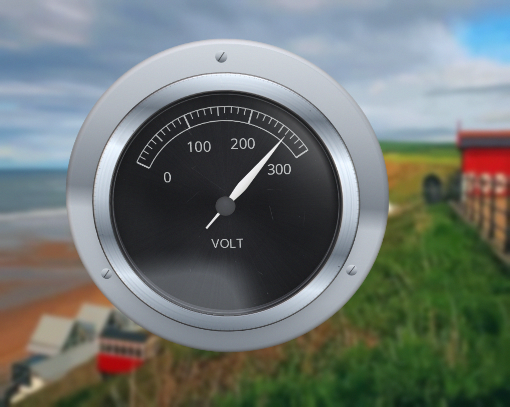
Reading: V 260
